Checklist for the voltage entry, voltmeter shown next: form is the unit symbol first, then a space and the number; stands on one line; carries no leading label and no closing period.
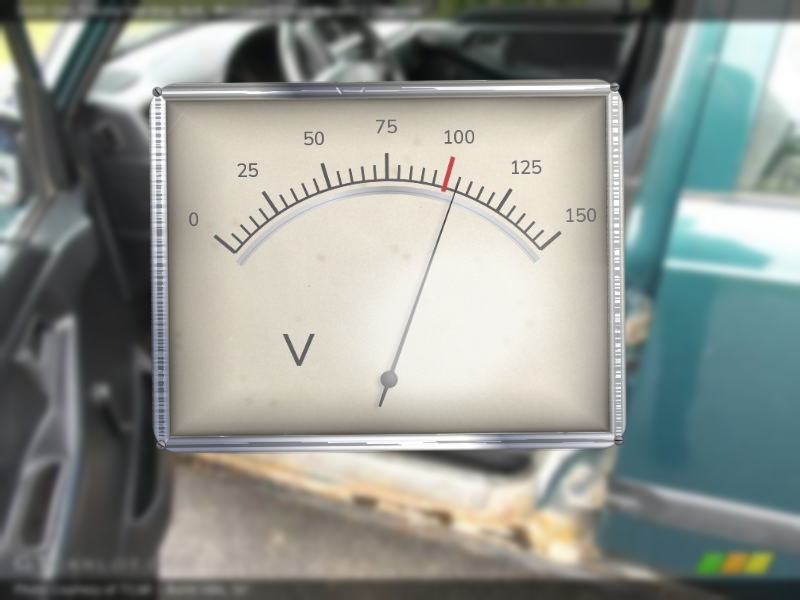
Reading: V 105
